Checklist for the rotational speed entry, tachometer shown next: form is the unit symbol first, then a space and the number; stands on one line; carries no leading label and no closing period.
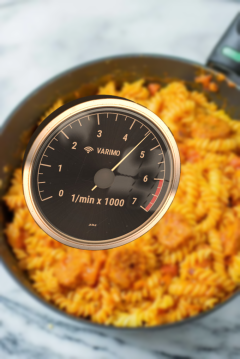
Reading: rpm 4500
